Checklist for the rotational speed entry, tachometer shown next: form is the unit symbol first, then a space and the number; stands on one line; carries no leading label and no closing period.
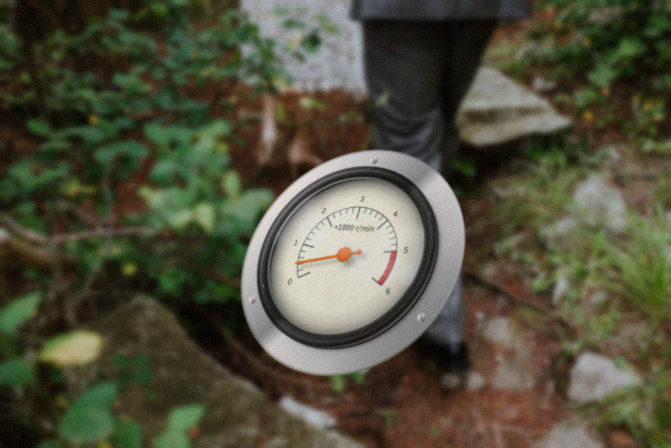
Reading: rpm 400
